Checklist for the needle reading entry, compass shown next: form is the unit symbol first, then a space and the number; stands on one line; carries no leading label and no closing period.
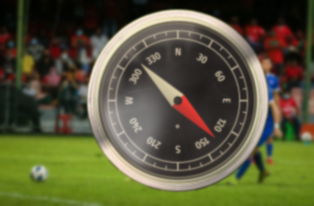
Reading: ° 135
